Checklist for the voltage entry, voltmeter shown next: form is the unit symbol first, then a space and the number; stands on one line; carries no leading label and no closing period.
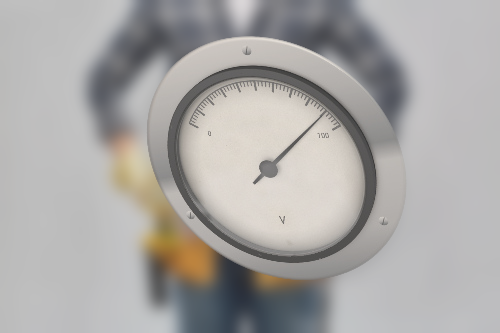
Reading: V 90
